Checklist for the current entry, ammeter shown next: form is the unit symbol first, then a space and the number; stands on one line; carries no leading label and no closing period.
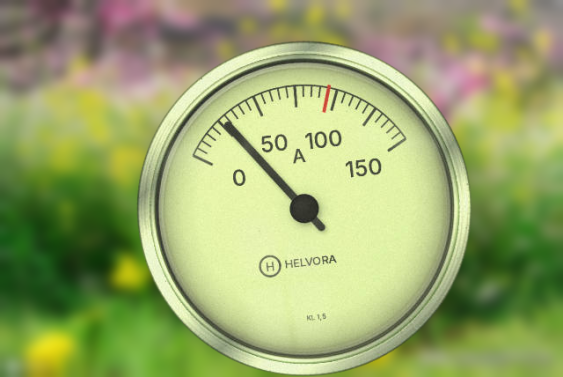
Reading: A 27.5
